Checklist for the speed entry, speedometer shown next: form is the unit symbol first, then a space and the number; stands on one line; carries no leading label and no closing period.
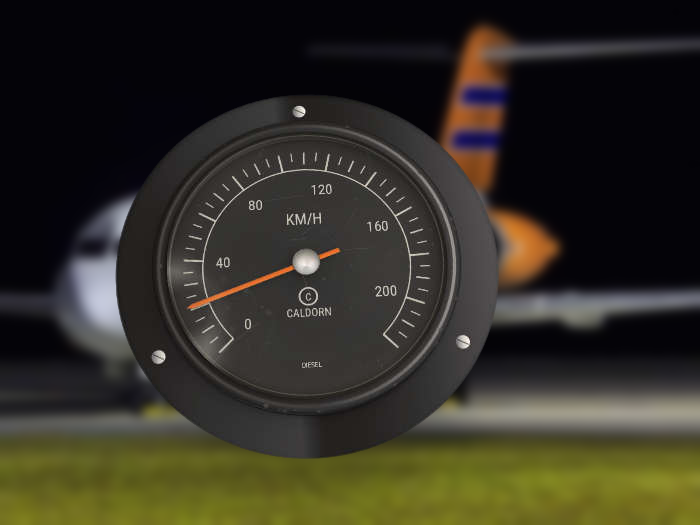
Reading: km/h 20
